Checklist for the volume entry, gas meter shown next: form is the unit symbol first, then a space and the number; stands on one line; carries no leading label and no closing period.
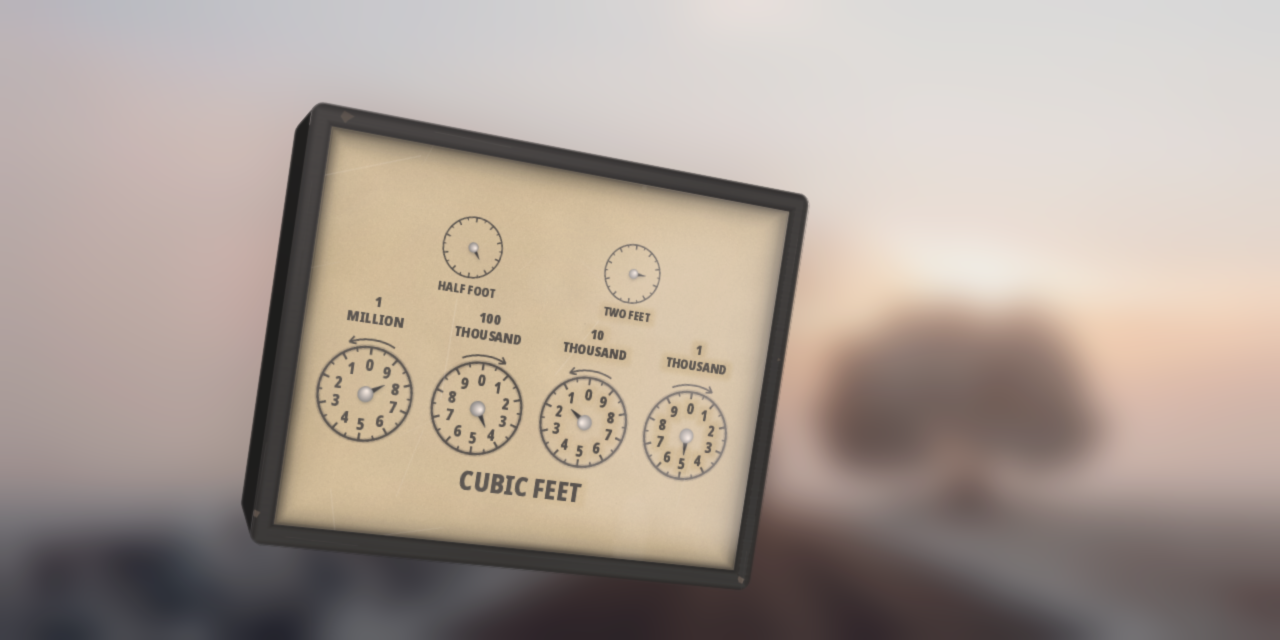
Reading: ft³ 841500
